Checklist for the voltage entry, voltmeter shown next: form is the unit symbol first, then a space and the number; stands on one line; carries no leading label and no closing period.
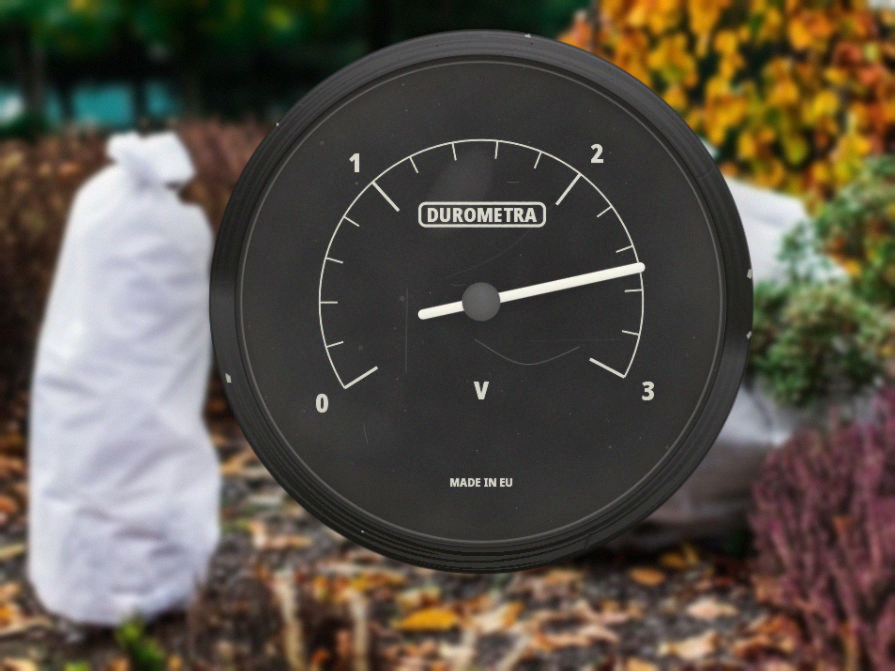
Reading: V 2.5
